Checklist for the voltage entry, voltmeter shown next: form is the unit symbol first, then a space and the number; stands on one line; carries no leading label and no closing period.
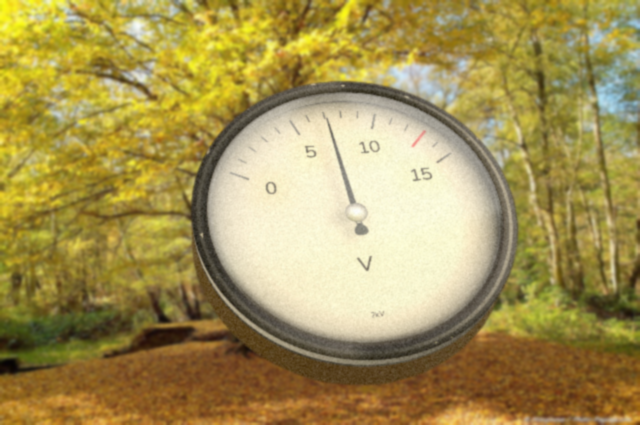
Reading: V 7
